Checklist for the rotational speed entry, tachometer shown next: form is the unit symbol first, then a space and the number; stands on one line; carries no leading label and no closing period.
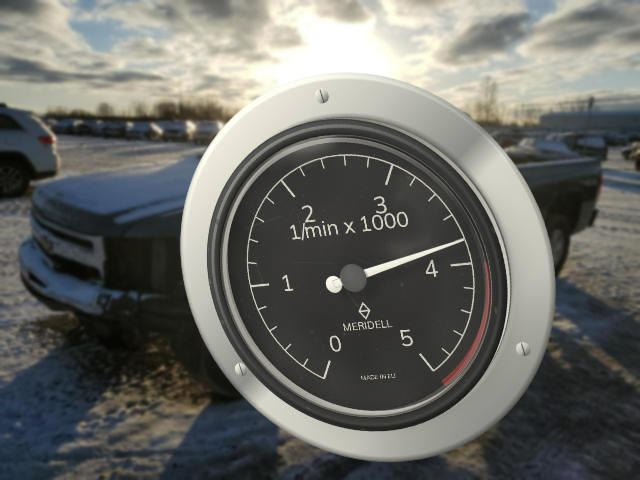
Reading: rpm 3800
